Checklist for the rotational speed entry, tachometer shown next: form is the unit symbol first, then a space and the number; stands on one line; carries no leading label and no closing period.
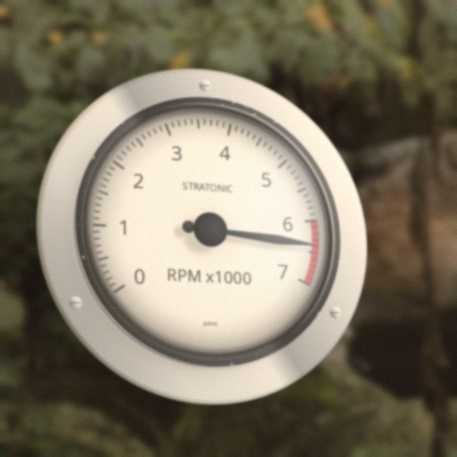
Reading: rpm 6400
